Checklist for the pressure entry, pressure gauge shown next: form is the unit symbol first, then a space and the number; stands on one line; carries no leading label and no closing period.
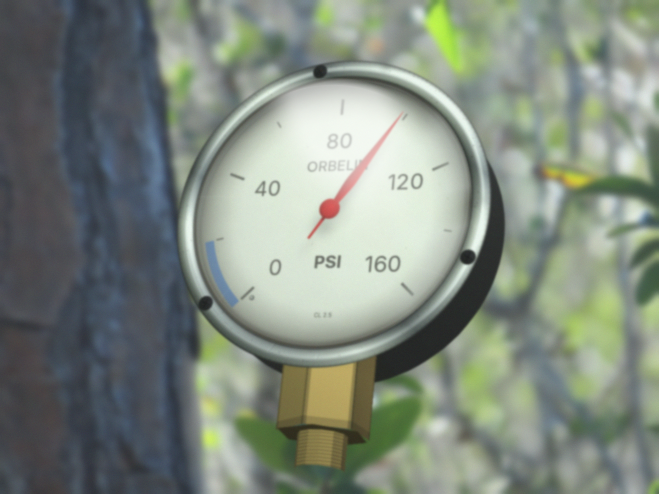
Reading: psi 100
